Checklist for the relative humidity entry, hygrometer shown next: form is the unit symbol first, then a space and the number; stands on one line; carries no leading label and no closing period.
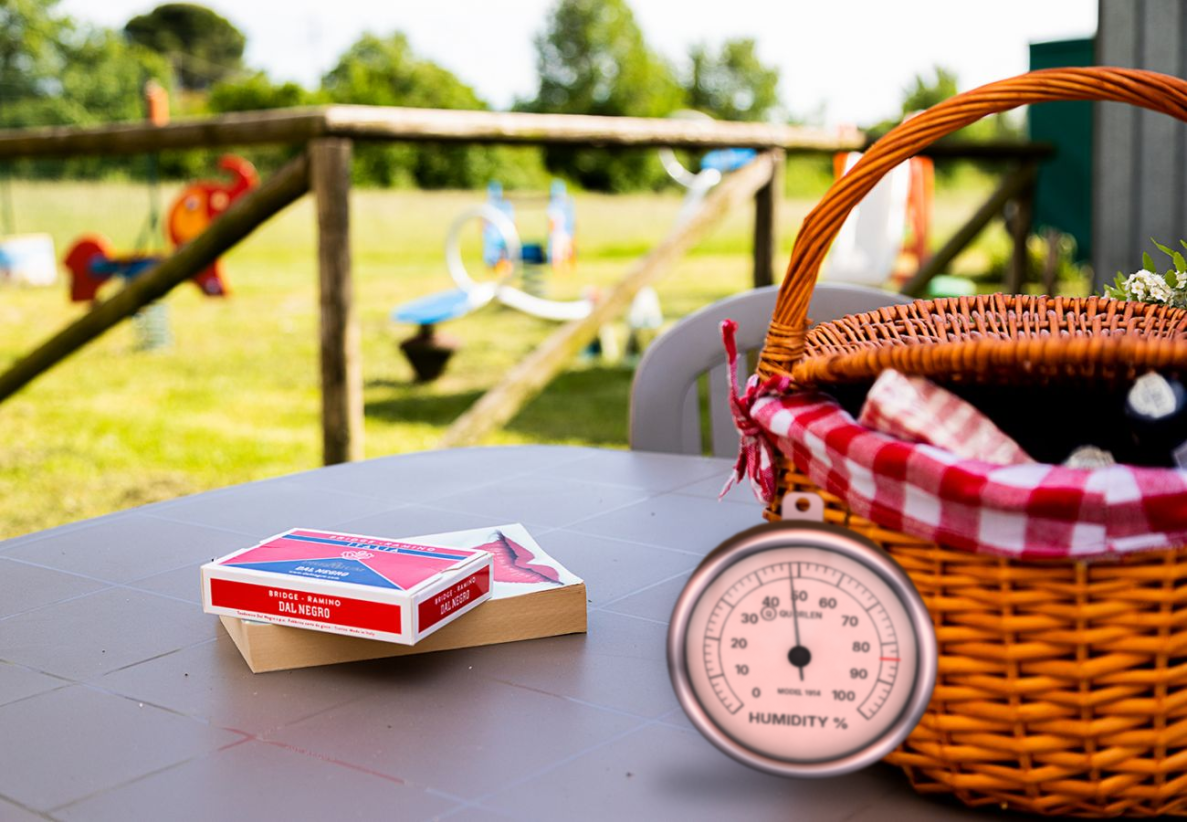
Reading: % 48
